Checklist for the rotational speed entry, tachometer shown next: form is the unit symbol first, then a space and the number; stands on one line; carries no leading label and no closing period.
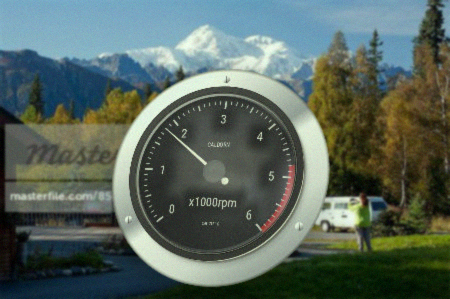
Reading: rpm 1800
